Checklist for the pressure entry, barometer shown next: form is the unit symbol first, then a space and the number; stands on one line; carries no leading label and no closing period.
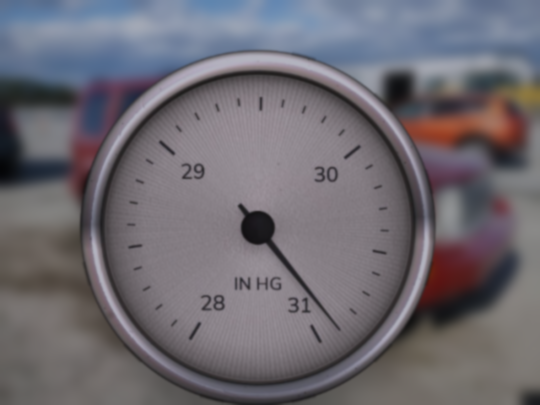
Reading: inHg 30.9
